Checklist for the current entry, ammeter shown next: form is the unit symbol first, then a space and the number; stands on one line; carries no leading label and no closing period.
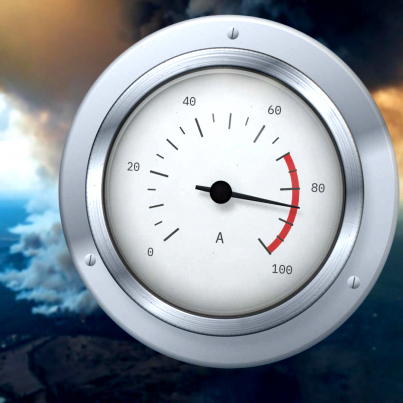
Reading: A 85
